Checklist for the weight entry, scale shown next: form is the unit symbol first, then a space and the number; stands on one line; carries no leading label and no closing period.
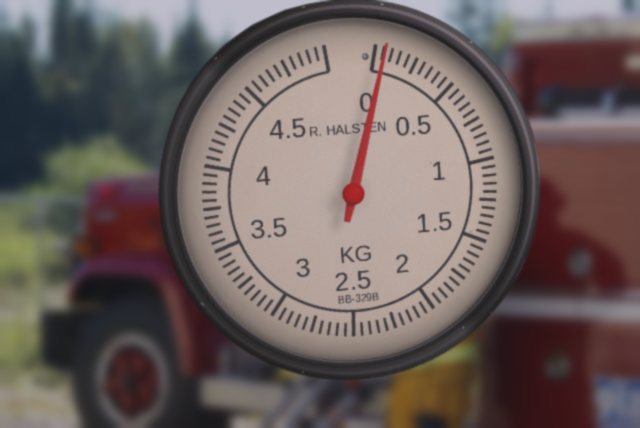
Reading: kg 0.05
